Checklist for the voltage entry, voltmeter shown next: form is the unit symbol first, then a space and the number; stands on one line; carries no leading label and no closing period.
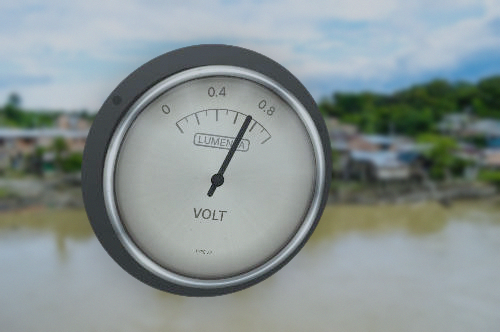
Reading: V 0.7
